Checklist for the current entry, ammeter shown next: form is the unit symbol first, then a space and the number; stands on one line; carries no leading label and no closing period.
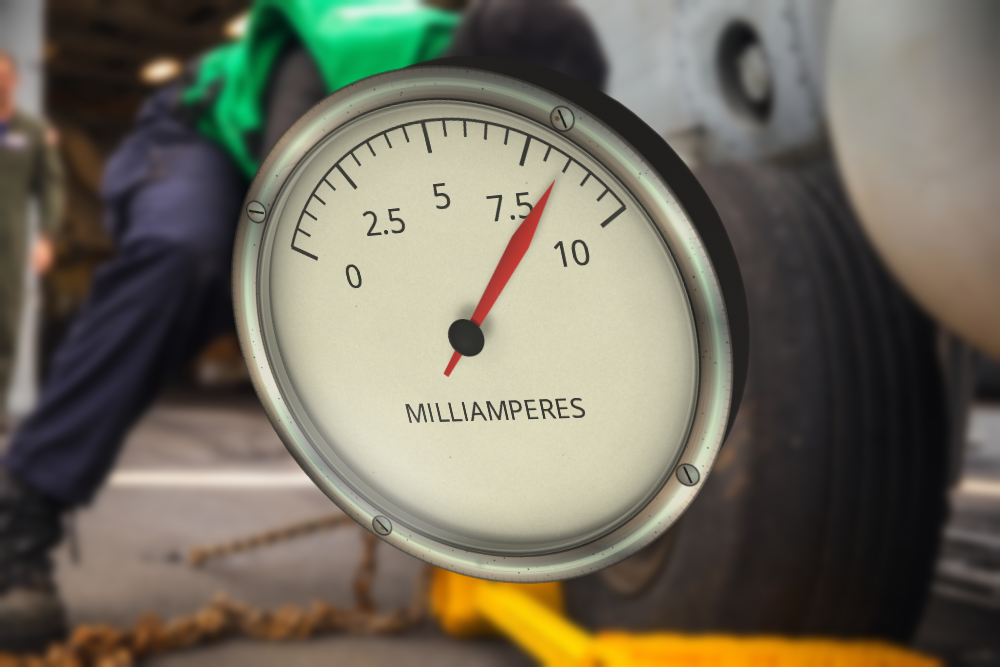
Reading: mA 8.5
